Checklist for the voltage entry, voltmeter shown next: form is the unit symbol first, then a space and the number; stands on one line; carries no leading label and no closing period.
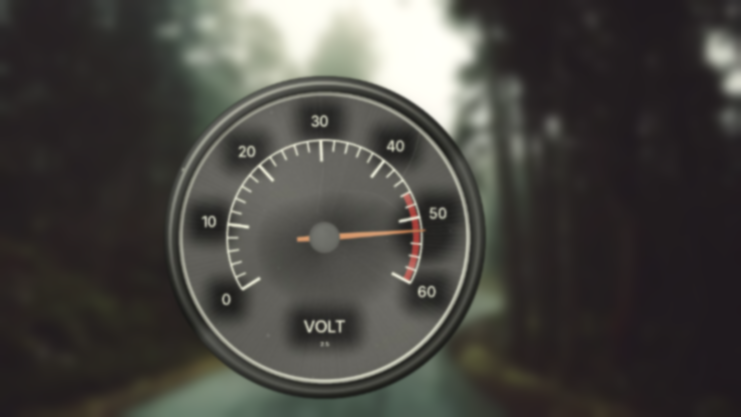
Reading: V 52
